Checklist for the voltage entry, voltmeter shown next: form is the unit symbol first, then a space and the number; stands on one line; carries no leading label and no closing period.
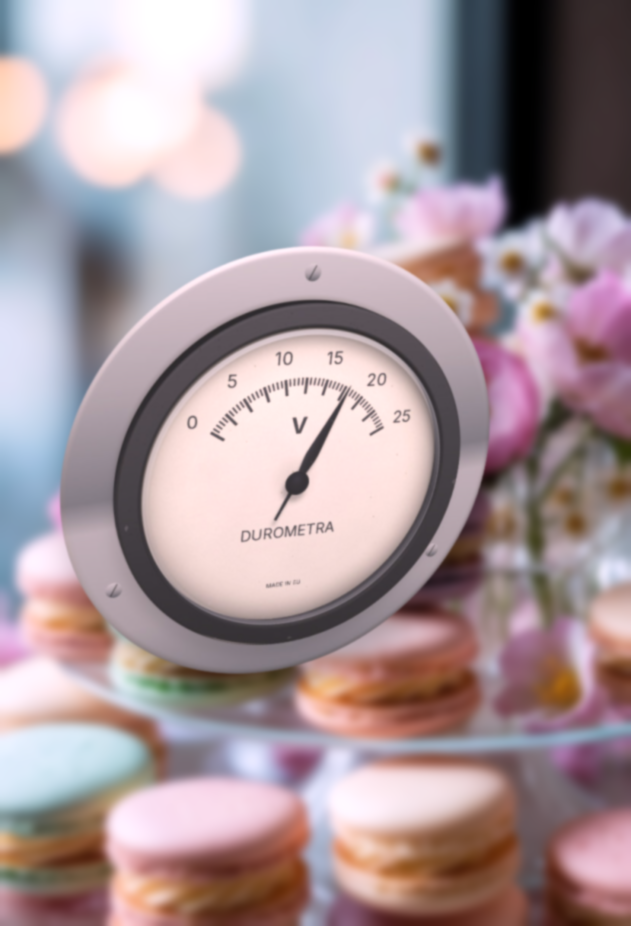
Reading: V 17.5
